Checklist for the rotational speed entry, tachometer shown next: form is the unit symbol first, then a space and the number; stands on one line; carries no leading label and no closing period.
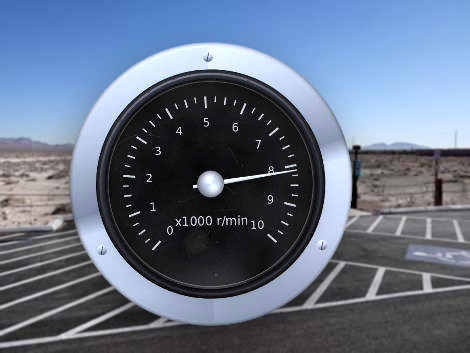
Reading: rpm 8125
